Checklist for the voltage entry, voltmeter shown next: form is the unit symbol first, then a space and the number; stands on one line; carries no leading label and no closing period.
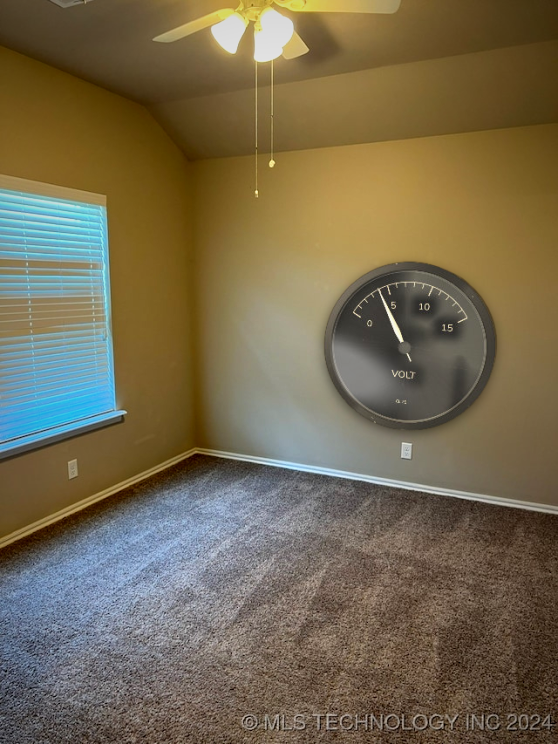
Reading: V 4
